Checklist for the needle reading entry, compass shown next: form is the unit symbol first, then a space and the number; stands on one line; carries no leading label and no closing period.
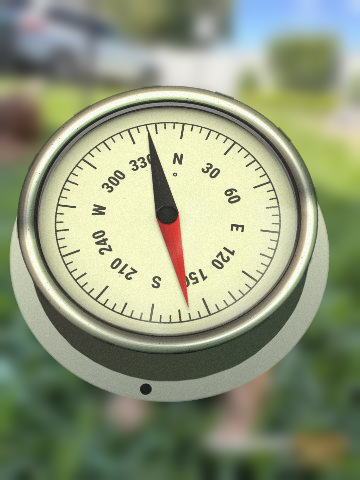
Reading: ° 160
